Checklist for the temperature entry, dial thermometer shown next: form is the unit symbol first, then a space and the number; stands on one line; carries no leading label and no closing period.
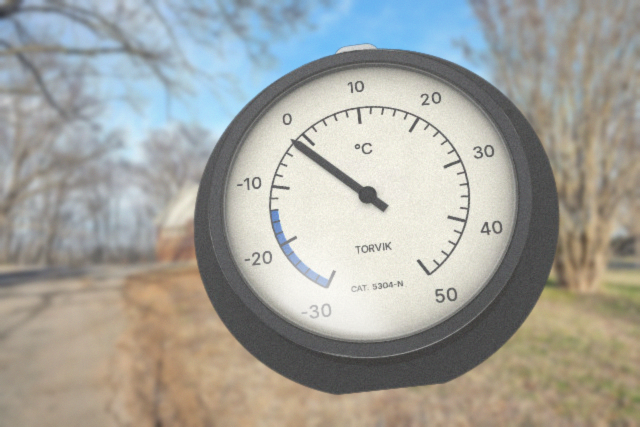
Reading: °C -2
